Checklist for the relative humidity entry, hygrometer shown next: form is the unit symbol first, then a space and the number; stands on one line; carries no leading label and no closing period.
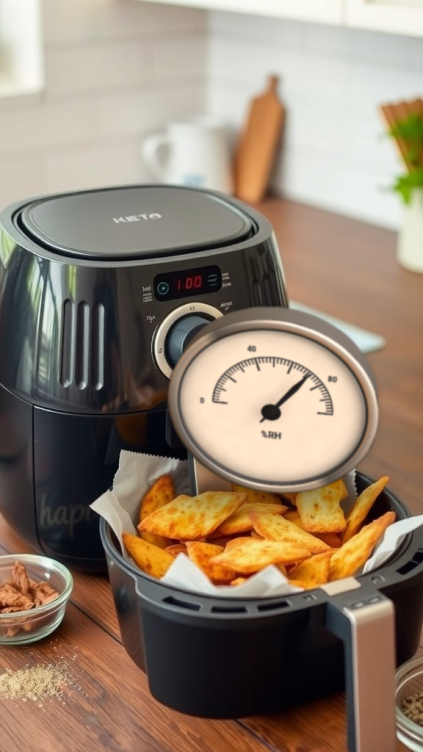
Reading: % 70
